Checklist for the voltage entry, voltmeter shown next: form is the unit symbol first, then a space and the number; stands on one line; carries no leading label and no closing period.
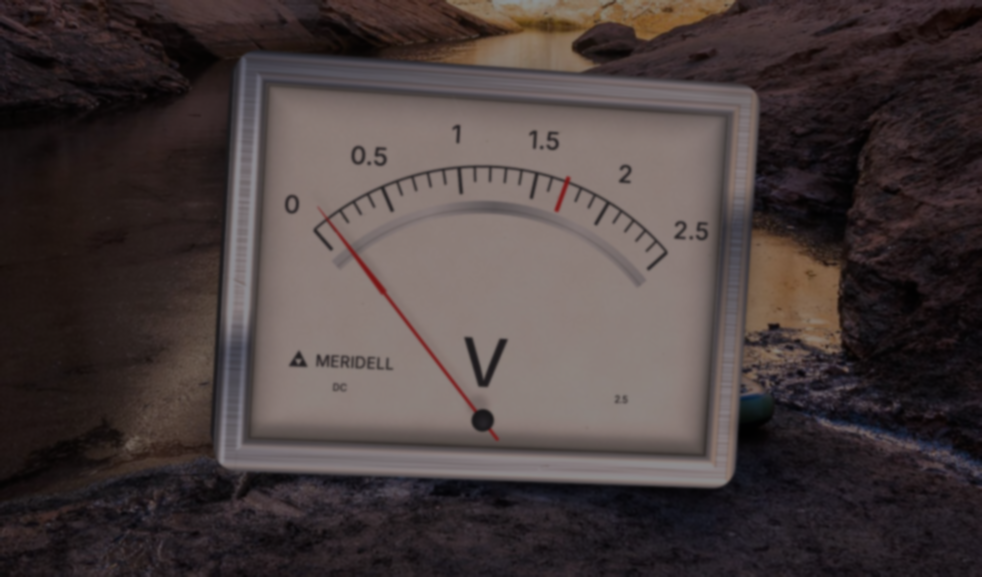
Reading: V 0.1
